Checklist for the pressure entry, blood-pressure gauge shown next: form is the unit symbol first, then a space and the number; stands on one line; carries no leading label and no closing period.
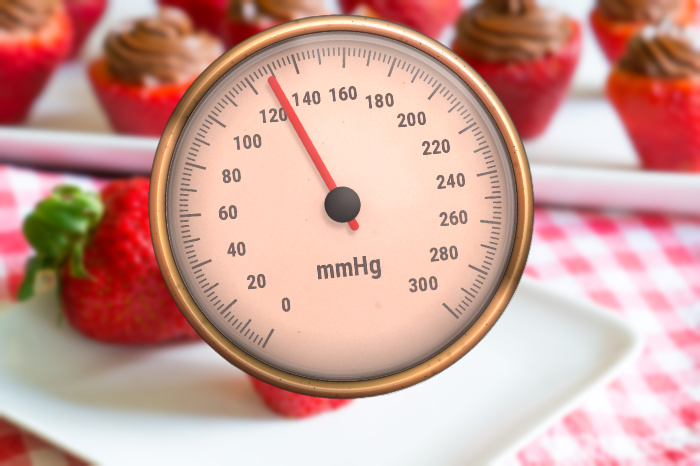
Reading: mmHg 128
